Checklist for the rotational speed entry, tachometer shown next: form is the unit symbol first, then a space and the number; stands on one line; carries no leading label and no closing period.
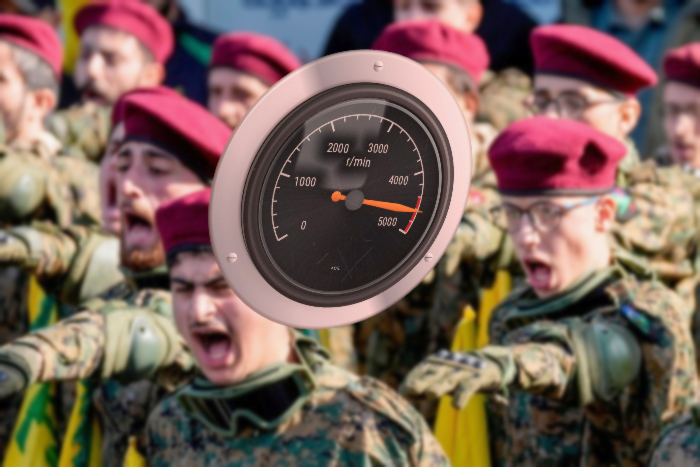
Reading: rpm 4600
